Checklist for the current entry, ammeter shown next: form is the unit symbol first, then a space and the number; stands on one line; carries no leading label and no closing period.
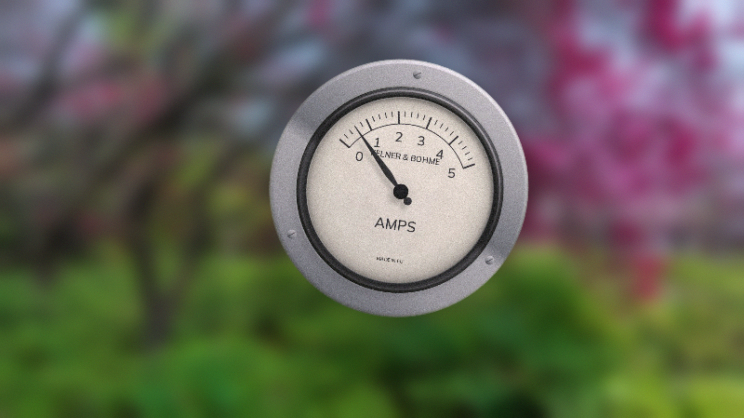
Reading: A 0.6
